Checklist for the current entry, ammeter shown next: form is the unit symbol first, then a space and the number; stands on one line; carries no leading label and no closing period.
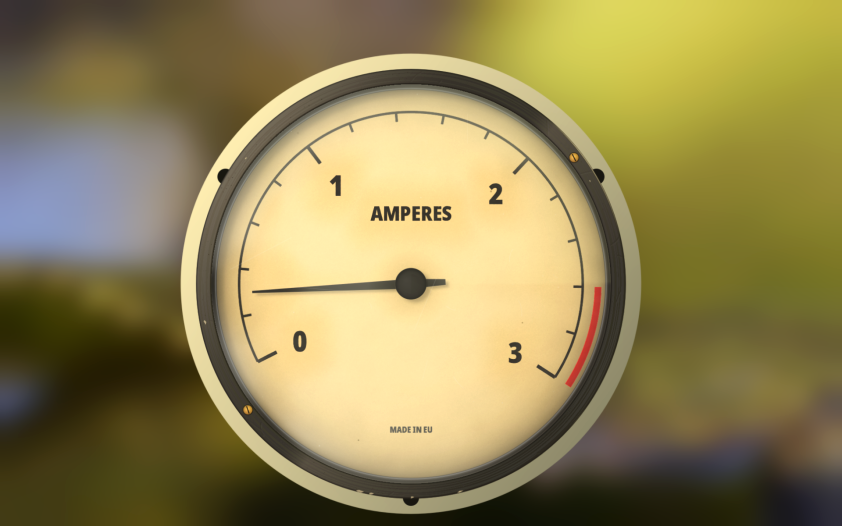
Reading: A 0.3
